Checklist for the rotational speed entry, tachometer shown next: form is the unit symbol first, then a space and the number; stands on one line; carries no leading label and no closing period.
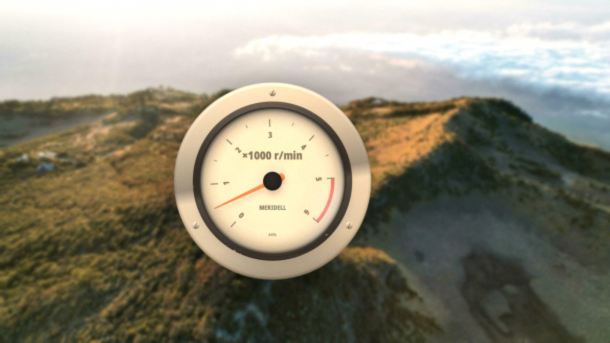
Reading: rpm 500
